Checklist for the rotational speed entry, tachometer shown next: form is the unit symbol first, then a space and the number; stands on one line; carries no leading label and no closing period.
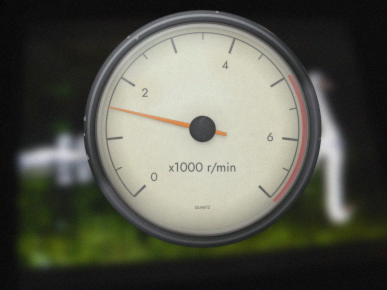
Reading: rpm 1500
